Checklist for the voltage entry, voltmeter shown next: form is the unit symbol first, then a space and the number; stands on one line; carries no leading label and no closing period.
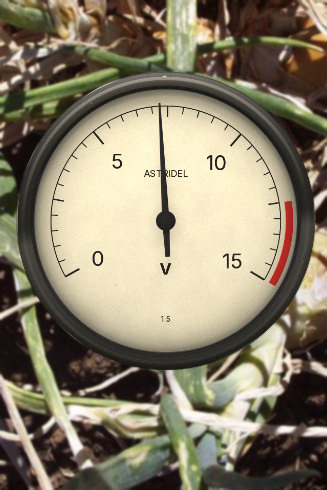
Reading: V 7.25
